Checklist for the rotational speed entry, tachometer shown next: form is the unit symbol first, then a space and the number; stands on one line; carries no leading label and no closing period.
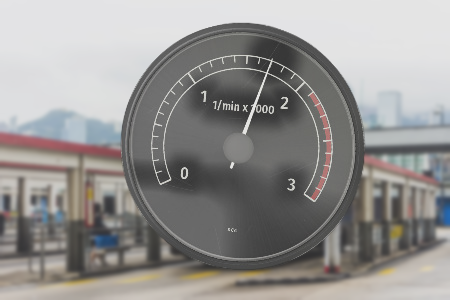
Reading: rpm 1700
